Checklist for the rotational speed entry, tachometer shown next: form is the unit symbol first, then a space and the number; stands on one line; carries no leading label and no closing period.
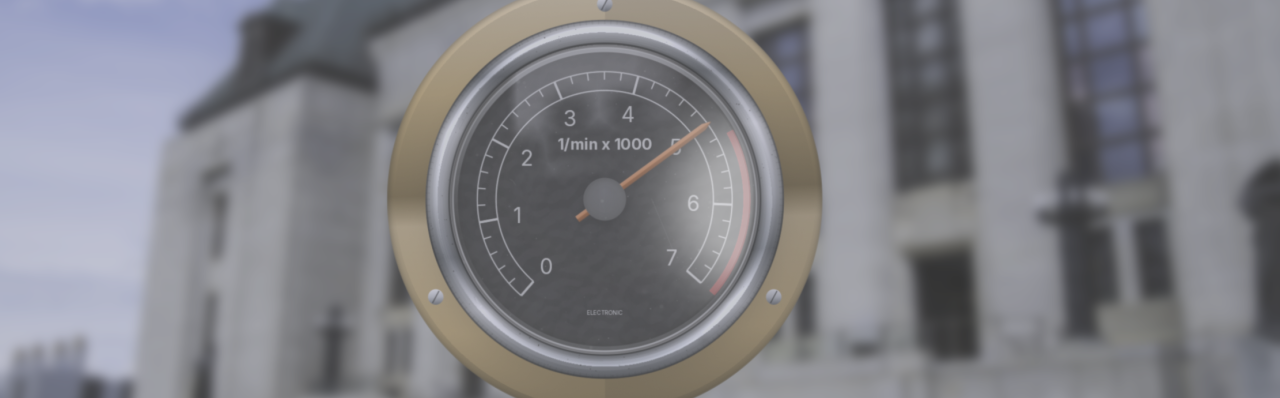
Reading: rpm 5000
